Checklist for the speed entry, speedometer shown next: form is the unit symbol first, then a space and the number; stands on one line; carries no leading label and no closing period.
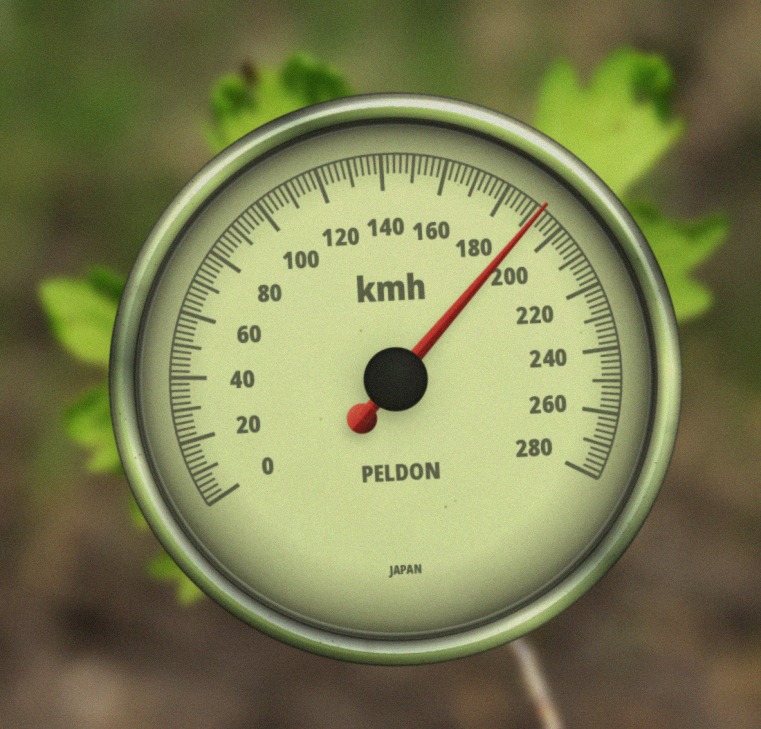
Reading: km/h 192
